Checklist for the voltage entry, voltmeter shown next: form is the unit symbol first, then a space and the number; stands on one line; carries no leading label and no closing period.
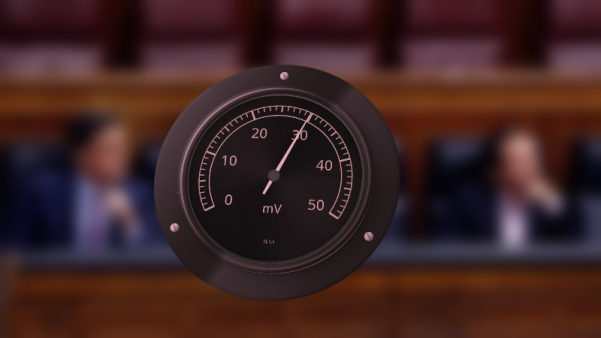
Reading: mV 30
